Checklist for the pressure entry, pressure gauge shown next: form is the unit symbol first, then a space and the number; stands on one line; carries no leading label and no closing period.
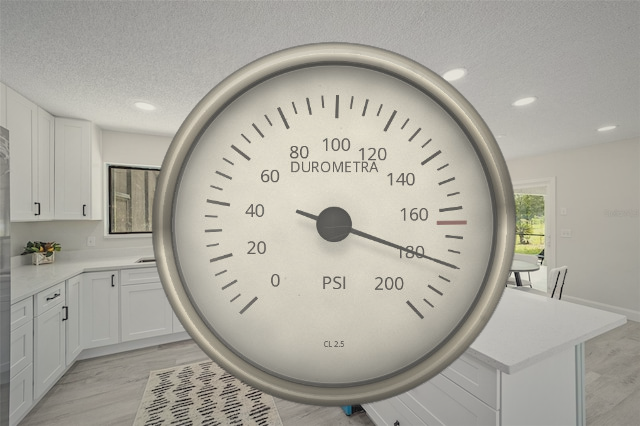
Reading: psi 180
